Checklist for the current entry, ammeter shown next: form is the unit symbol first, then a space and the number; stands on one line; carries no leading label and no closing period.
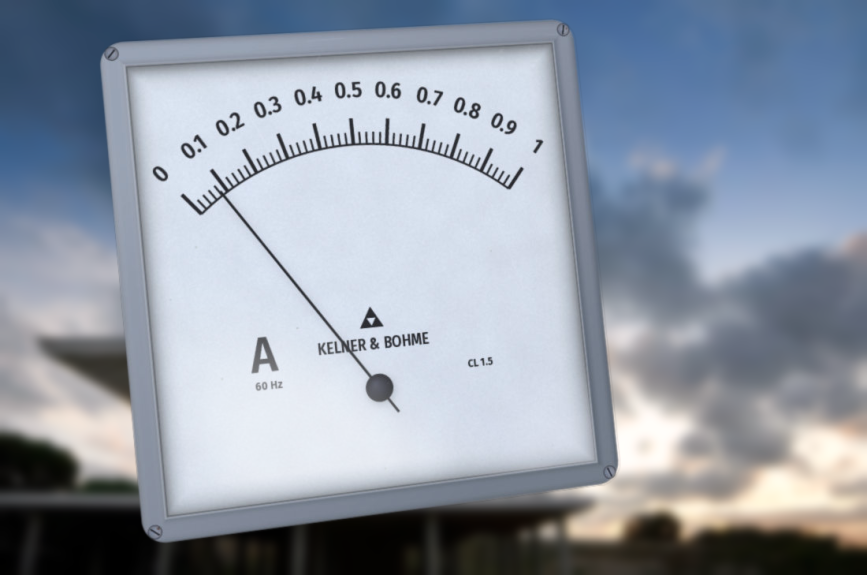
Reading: A 0.08
